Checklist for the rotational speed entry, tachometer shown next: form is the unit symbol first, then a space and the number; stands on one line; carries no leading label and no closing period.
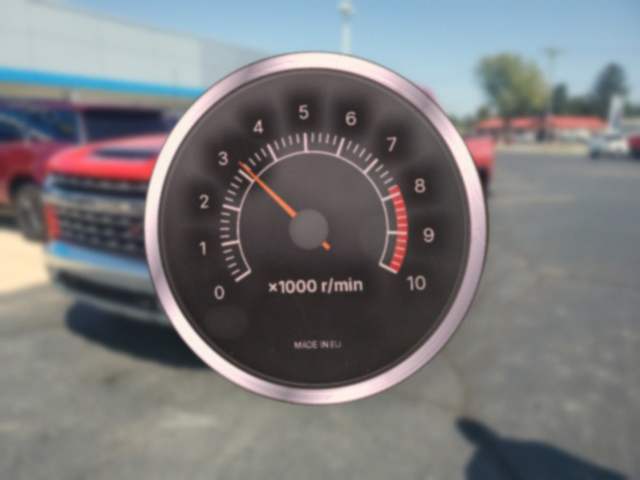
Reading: rpm 3200
